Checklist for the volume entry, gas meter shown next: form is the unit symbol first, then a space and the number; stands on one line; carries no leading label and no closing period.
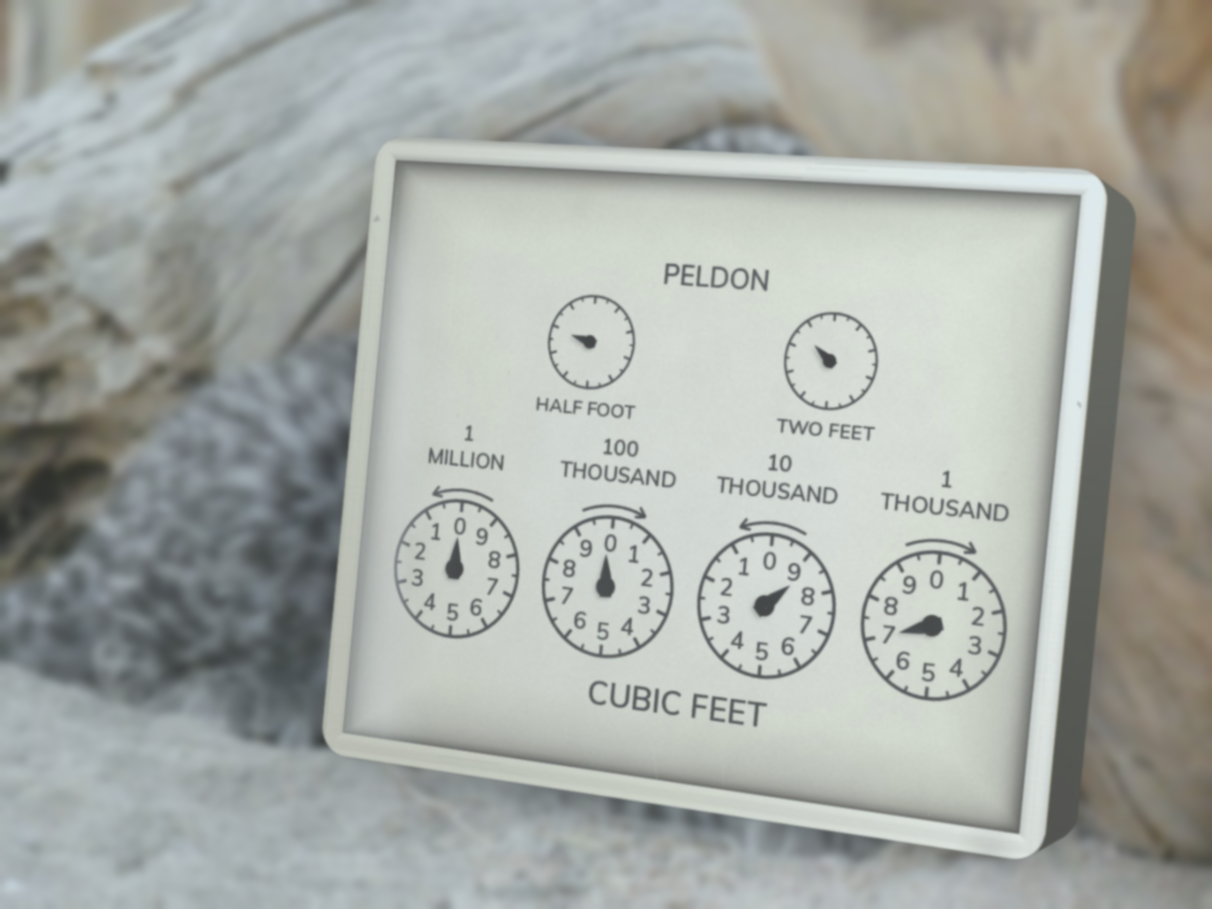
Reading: ft³ 998700
